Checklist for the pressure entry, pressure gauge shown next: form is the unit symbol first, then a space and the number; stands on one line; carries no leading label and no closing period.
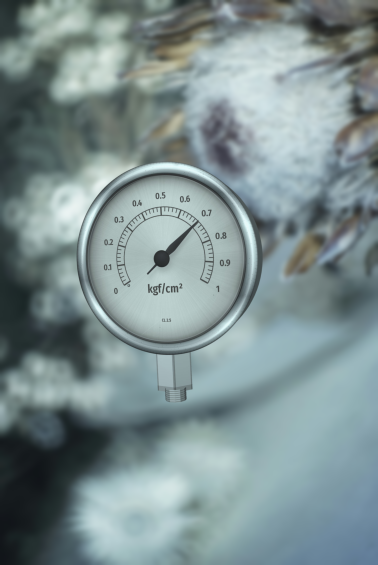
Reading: kg/cm² 0.7
